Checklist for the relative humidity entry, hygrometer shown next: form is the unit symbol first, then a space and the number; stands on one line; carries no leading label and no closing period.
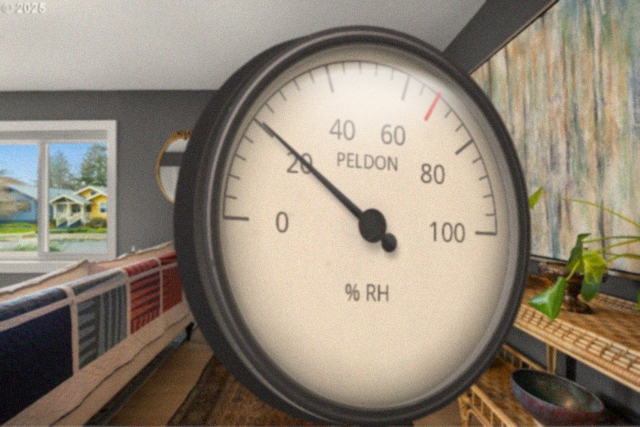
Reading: % 20
